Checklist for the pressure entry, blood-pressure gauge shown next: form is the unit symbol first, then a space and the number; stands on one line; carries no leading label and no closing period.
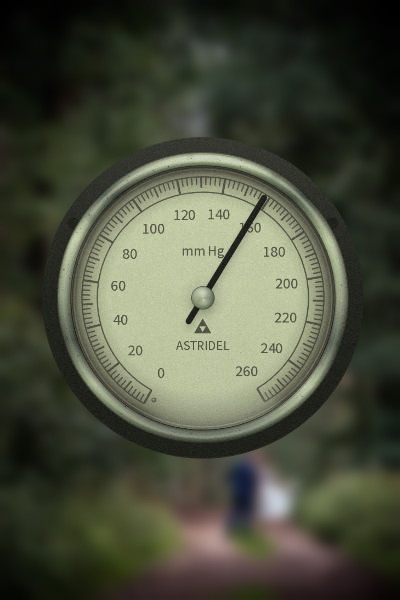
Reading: mmHg 158
